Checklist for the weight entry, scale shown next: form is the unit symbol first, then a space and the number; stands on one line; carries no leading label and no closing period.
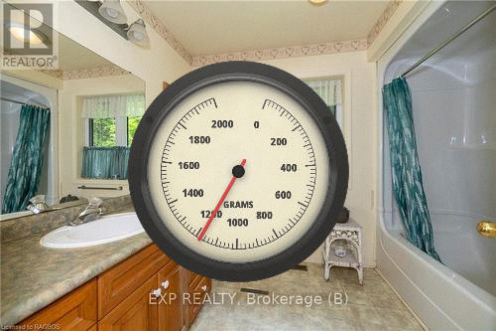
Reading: g 1180
